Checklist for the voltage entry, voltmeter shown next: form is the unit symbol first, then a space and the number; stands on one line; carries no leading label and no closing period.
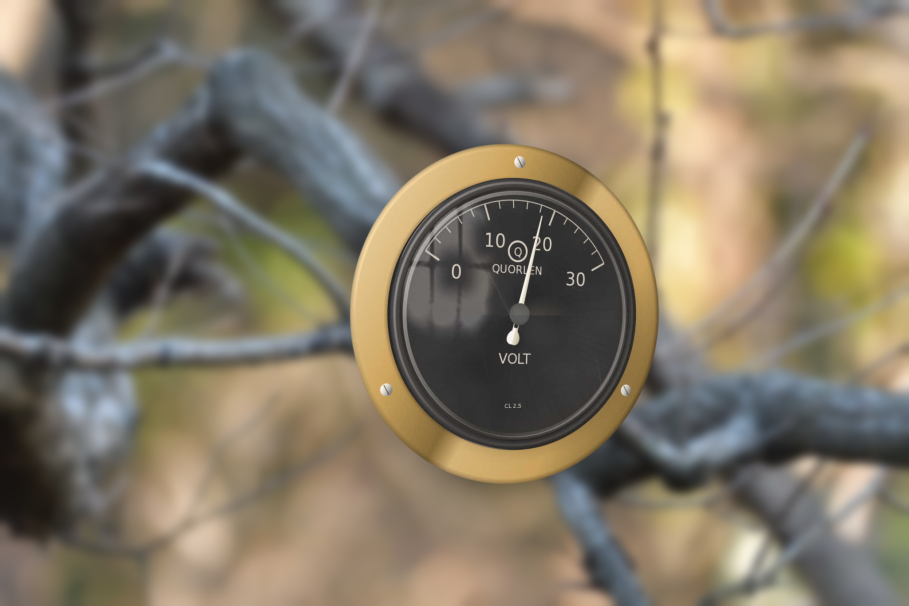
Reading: V 18
